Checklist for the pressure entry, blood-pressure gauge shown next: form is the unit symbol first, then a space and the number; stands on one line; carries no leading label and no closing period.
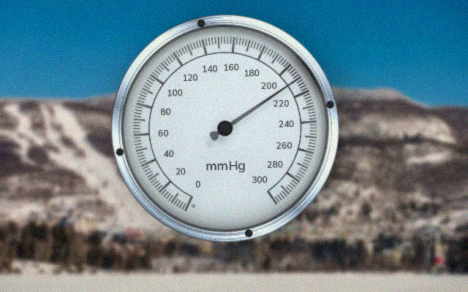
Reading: mmHg 210
